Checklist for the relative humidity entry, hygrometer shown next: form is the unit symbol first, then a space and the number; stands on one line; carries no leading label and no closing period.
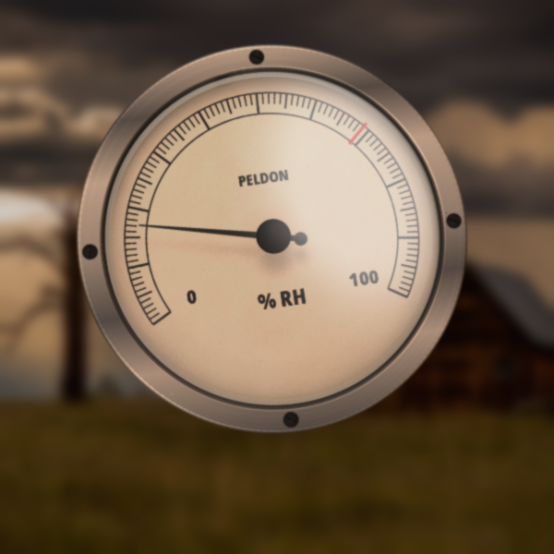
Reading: % 17
